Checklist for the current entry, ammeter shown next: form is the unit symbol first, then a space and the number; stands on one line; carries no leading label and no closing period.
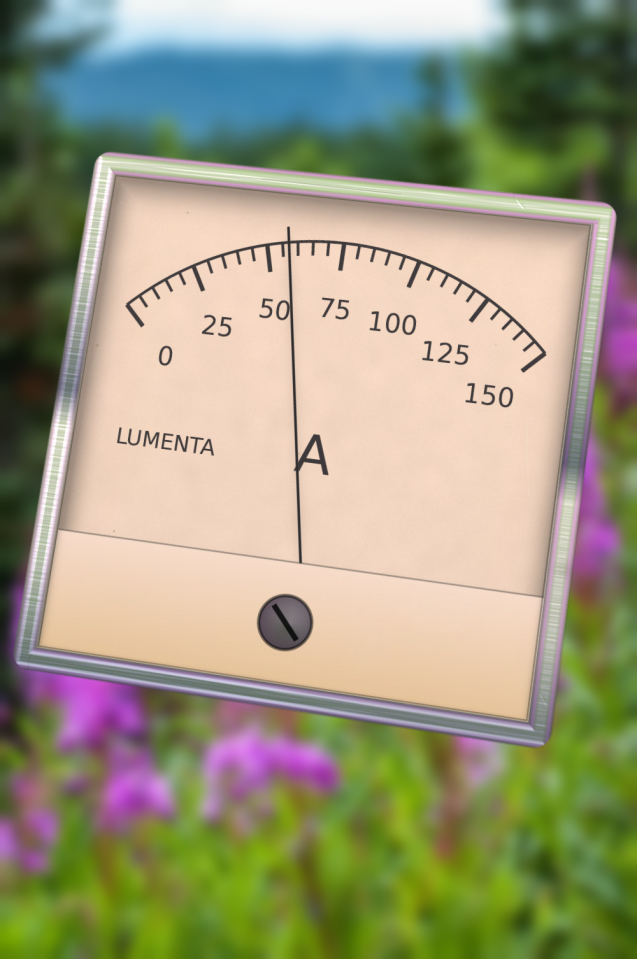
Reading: A 57.5
